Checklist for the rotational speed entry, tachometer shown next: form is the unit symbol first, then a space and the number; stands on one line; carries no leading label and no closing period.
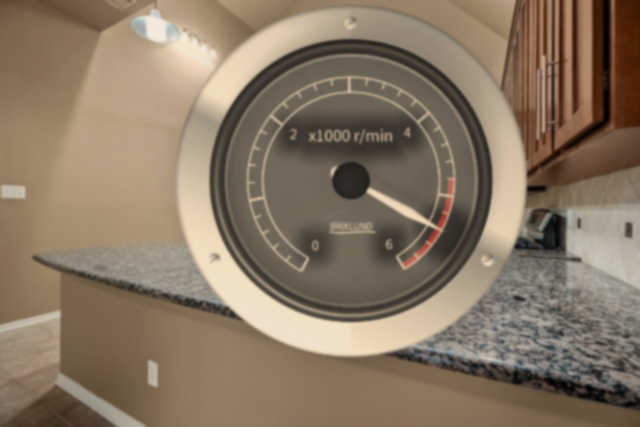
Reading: rpm 5400
